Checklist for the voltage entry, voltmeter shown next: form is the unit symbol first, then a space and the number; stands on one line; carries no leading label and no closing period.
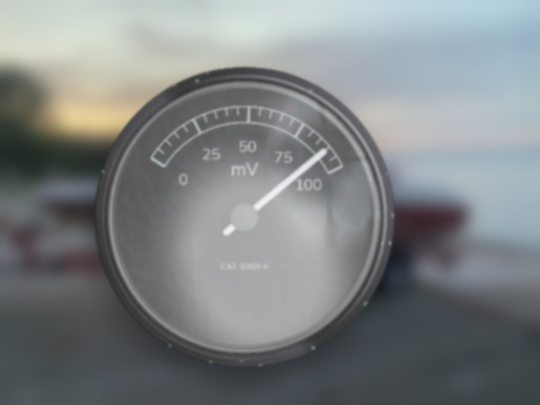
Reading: mV 90
